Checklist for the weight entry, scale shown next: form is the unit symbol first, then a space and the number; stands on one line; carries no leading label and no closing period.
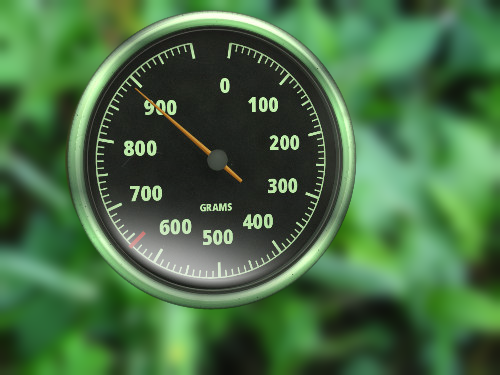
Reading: g 890
